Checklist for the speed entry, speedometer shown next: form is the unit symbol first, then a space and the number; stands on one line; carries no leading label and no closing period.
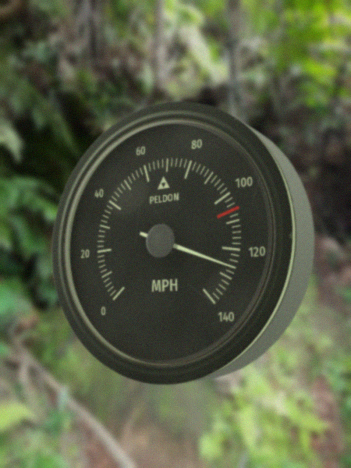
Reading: mph 126
